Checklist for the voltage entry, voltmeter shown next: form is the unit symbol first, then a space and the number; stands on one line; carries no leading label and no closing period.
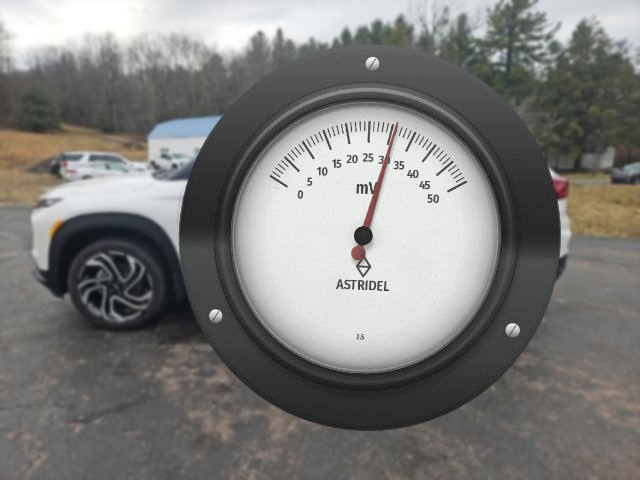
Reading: mV 31
